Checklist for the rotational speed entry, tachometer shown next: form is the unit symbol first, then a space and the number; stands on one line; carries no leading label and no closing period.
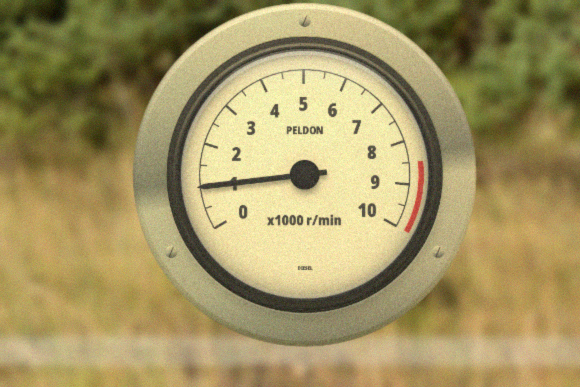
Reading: rpm 1000
